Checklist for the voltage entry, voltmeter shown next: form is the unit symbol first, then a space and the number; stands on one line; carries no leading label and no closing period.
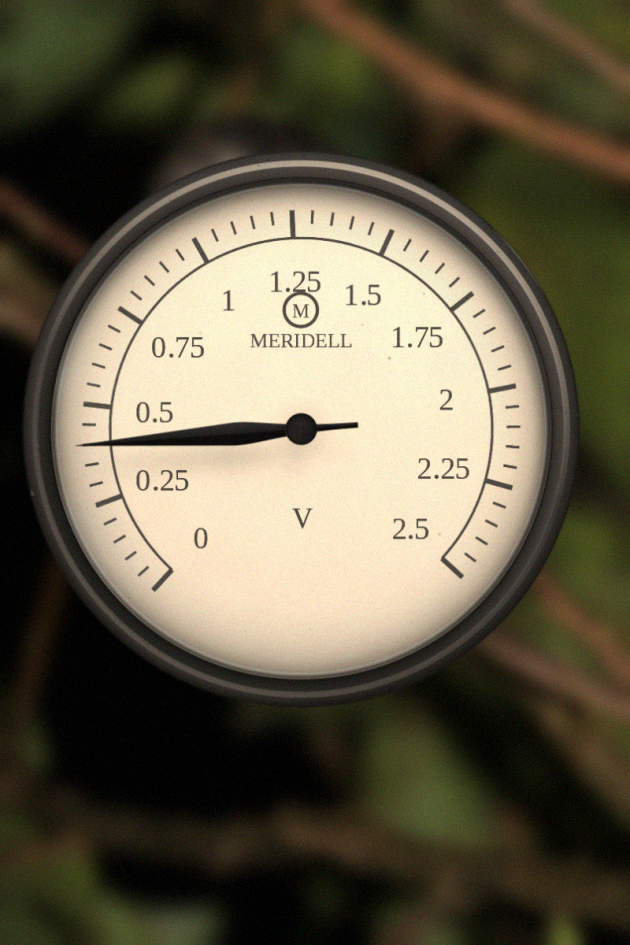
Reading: V 0.4
